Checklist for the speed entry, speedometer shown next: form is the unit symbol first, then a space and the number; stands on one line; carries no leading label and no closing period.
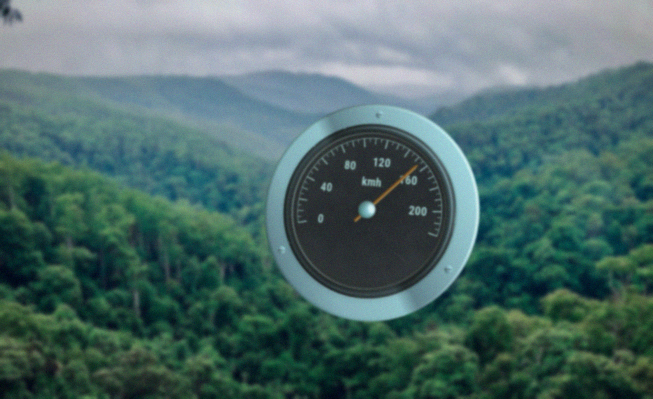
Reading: km/h 155
